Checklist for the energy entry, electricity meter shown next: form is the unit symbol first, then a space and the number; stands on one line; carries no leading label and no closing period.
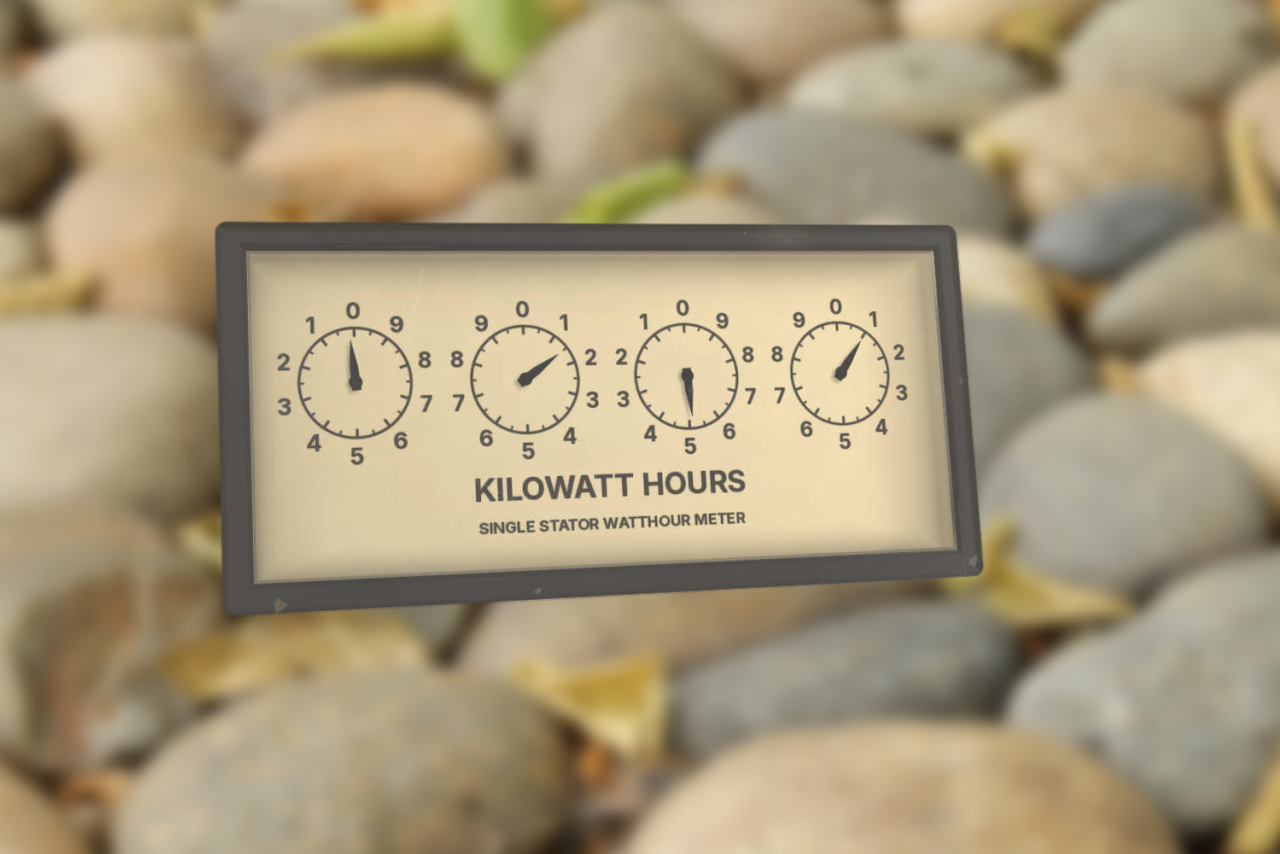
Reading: kWh 151
